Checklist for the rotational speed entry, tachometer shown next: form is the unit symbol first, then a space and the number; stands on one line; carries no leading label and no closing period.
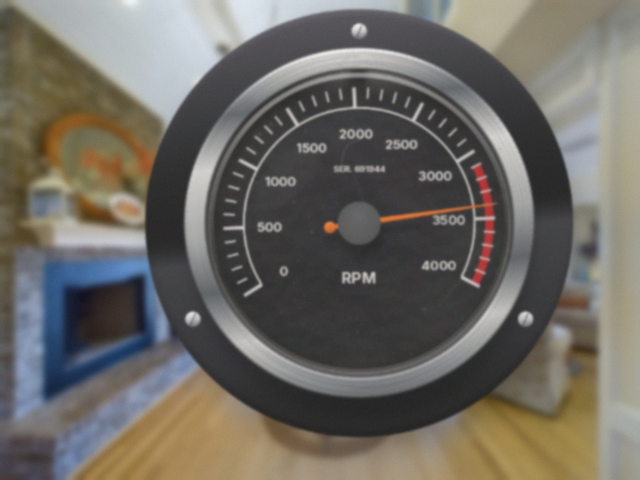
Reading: rpm 3400
